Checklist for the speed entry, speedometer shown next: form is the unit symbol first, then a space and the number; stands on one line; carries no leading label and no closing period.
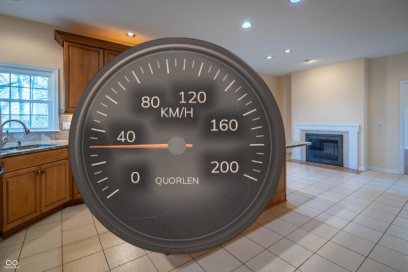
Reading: km/h 30
